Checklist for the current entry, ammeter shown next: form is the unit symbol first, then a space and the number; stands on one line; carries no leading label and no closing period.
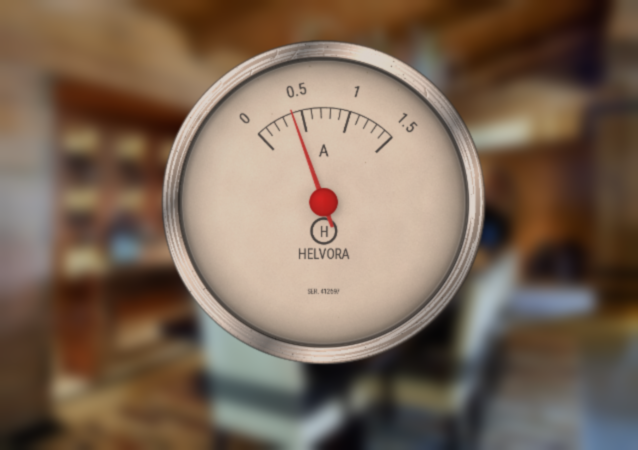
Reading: A 0.4
